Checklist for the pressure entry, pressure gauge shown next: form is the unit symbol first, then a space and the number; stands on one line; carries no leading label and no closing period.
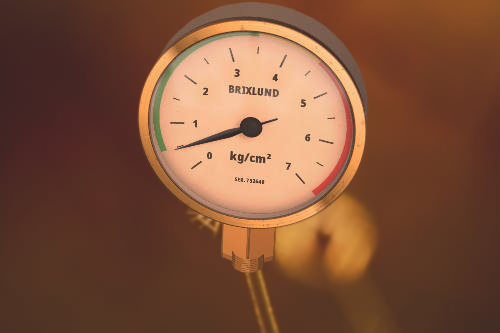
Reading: kg/cm² 0.5
